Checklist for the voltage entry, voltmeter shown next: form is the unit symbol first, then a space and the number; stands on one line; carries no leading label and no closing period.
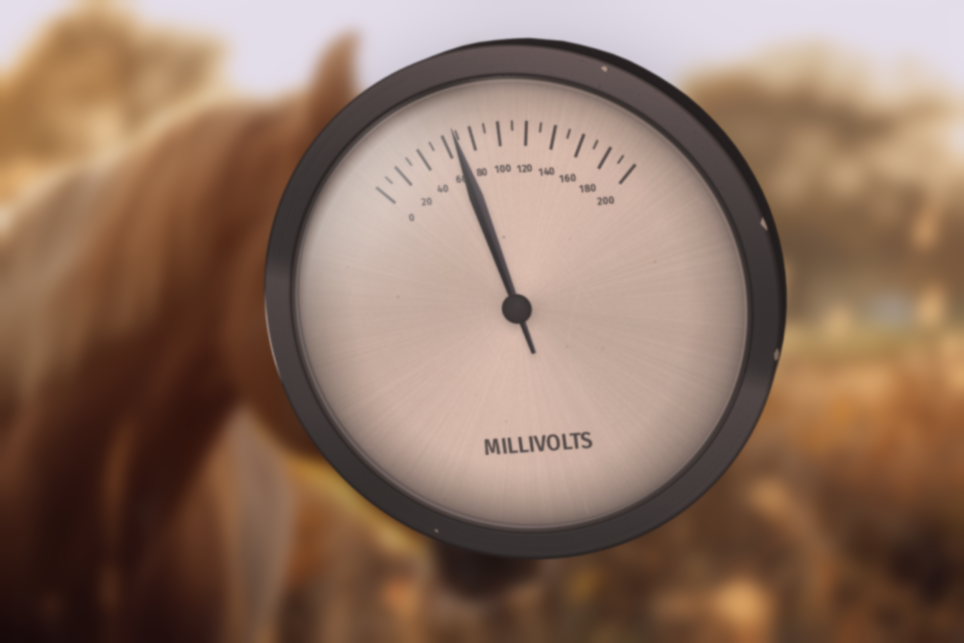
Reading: mV 70
